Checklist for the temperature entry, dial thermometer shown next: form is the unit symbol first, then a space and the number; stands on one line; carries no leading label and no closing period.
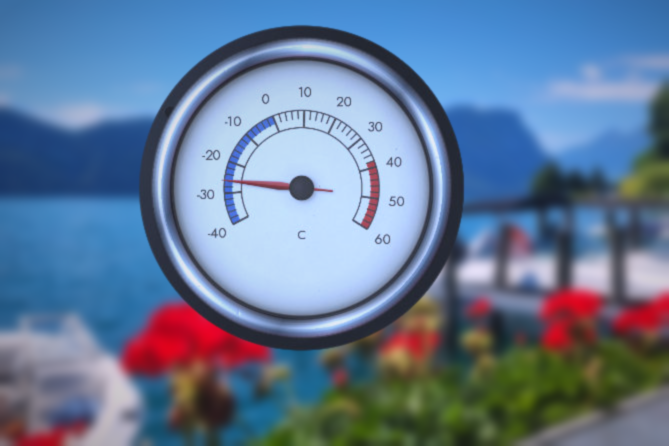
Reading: °C -26
